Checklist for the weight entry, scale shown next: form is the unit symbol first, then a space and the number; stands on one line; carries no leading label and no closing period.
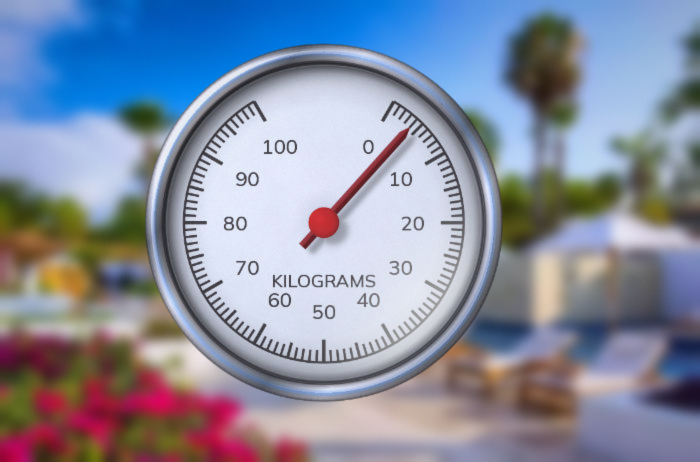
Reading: kg 4
